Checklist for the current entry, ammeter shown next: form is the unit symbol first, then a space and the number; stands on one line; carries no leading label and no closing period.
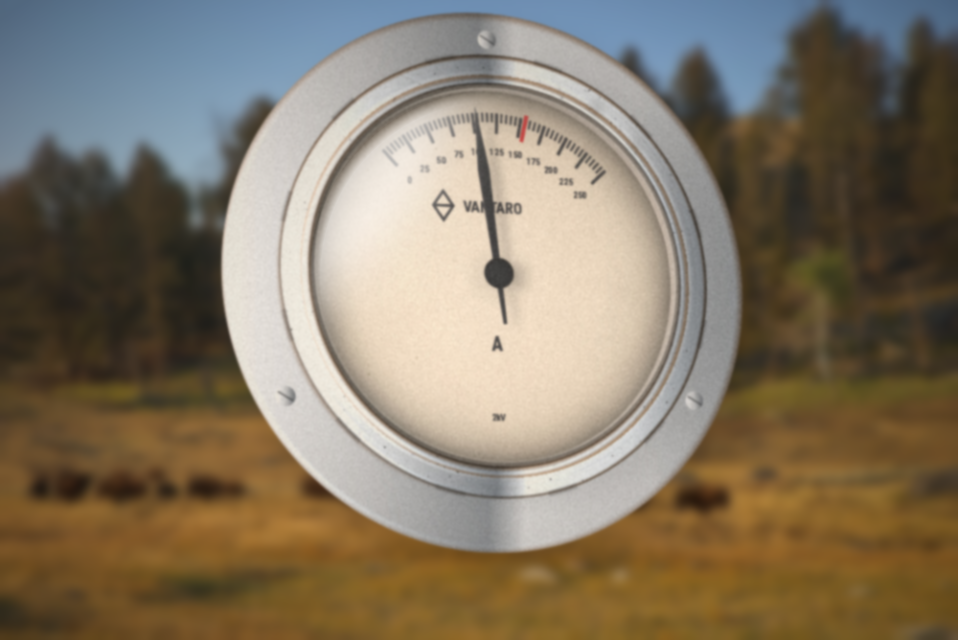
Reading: A 100
